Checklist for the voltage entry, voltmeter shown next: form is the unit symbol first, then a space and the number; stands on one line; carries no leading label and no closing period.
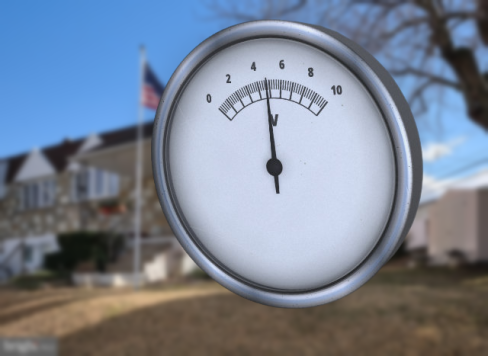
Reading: V 5
